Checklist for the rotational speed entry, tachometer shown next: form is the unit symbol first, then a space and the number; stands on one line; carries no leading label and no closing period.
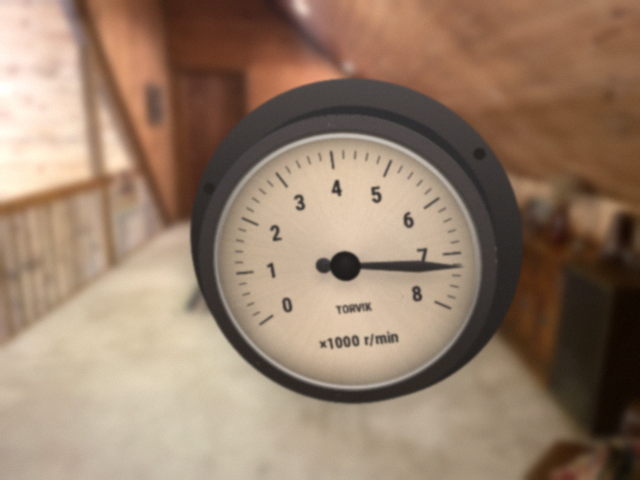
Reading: rpm 7200
